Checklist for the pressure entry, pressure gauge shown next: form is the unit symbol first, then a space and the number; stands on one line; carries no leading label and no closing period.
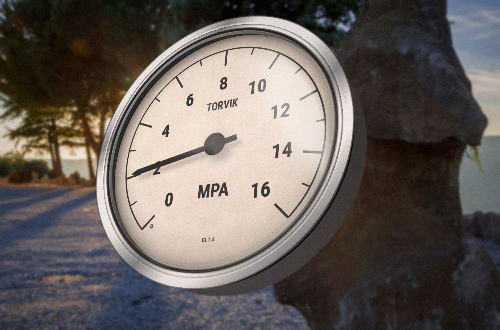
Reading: MPa 2
